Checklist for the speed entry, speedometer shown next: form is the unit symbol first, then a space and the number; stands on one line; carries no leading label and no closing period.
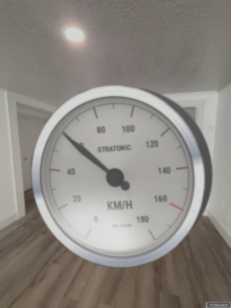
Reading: km/h 60
